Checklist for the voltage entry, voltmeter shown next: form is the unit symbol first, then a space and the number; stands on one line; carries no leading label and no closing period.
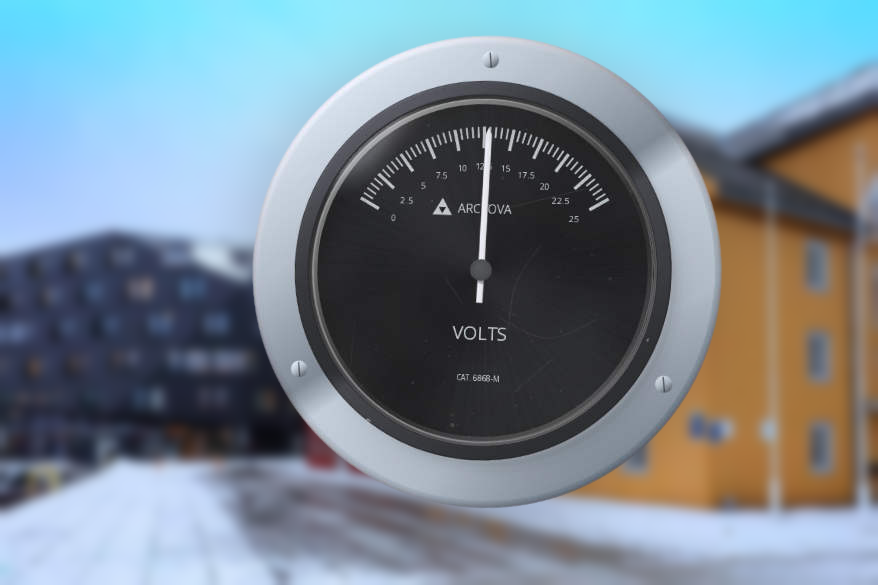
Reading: V 13
